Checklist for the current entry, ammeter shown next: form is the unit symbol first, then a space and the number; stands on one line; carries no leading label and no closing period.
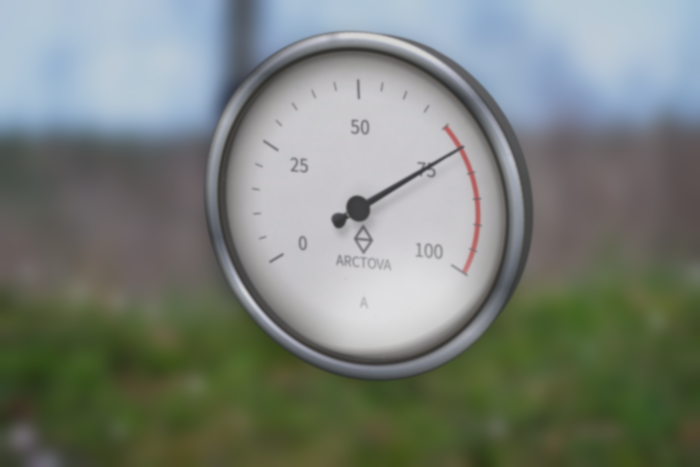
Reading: A 75
